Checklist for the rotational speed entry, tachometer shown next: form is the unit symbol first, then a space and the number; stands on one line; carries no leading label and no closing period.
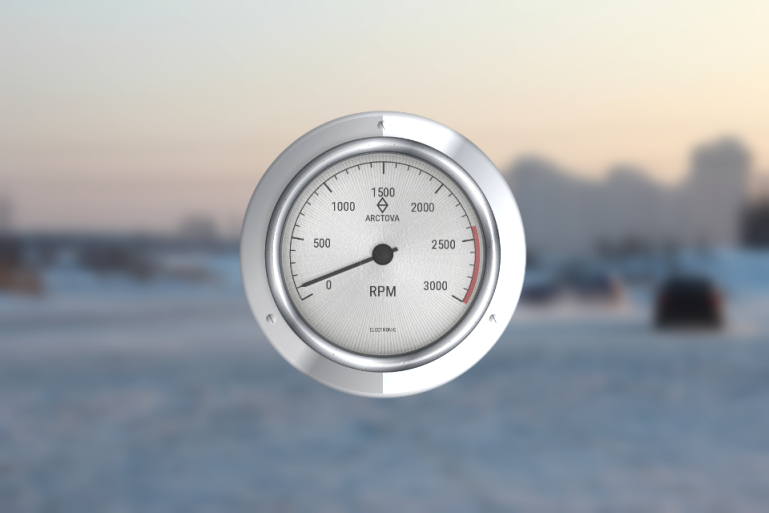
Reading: rpm 100
